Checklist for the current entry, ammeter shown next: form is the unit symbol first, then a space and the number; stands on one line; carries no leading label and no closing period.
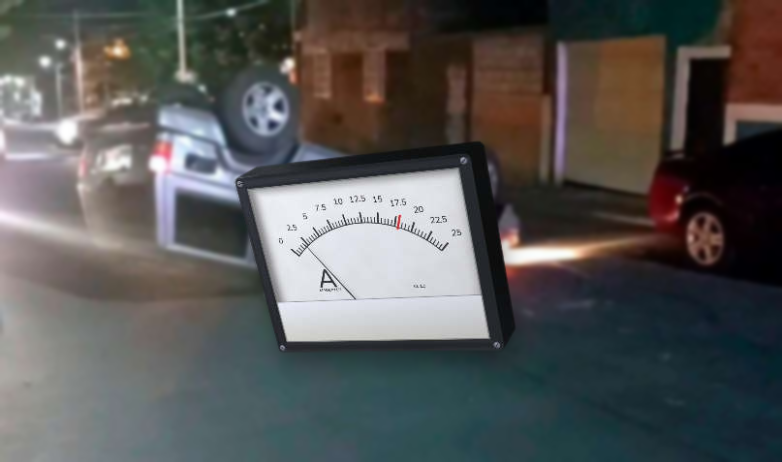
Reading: A 2.5
